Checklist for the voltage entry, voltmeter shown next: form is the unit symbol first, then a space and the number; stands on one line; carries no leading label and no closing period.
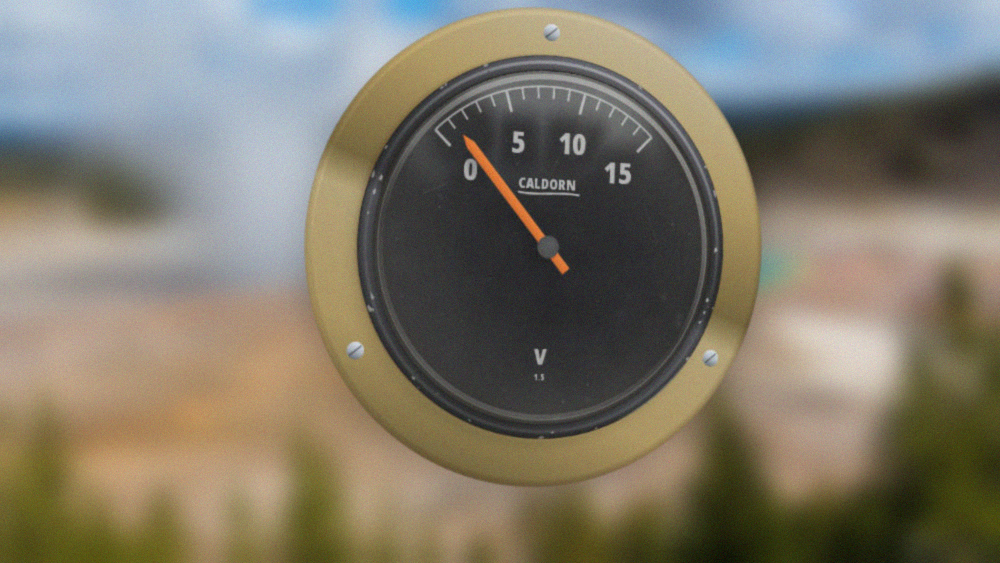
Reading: V 1
